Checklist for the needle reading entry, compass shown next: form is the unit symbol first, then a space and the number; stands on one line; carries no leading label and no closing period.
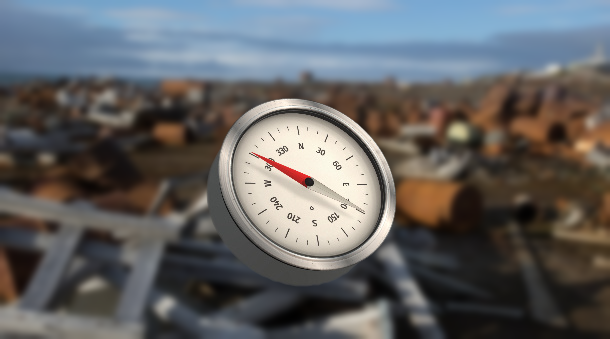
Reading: ° 300
